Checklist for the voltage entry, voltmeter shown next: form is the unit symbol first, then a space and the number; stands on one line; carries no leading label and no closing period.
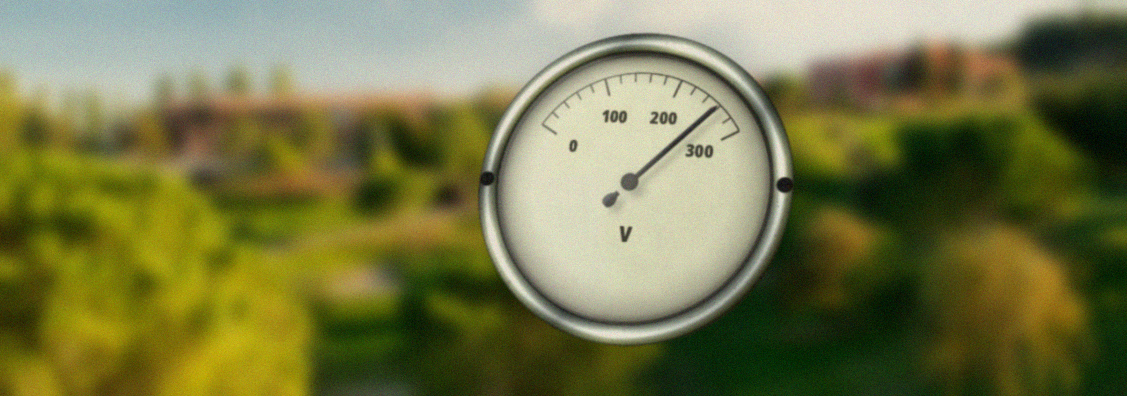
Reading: V 260
